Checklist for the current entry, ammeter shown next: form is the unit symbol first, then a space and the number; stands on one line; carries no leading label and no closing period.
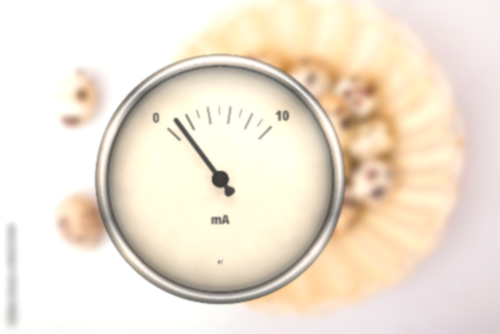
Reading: mA 1
